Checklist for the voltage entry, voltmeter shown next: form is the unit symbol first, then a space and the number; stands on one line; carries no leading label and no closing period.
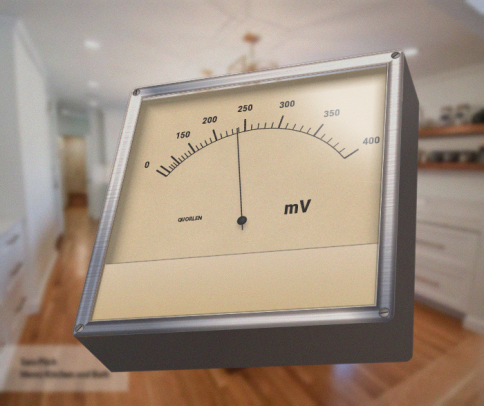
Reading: mV 240
